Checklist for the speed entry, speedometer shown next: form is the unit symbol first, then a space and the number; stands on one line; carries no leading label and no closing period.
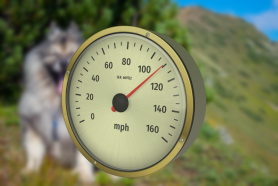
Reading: mph 110
